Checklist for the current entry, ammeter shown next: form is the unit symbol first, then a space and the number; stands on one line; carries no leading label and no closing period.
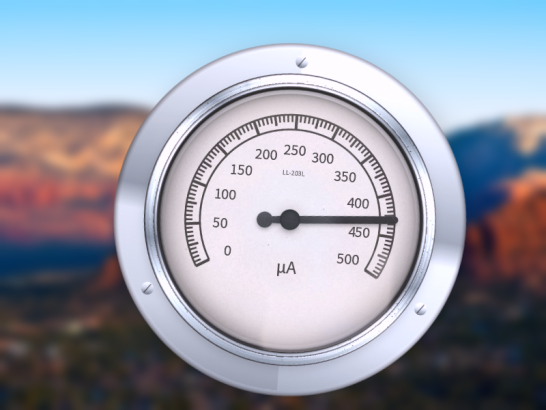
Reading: µA 430
